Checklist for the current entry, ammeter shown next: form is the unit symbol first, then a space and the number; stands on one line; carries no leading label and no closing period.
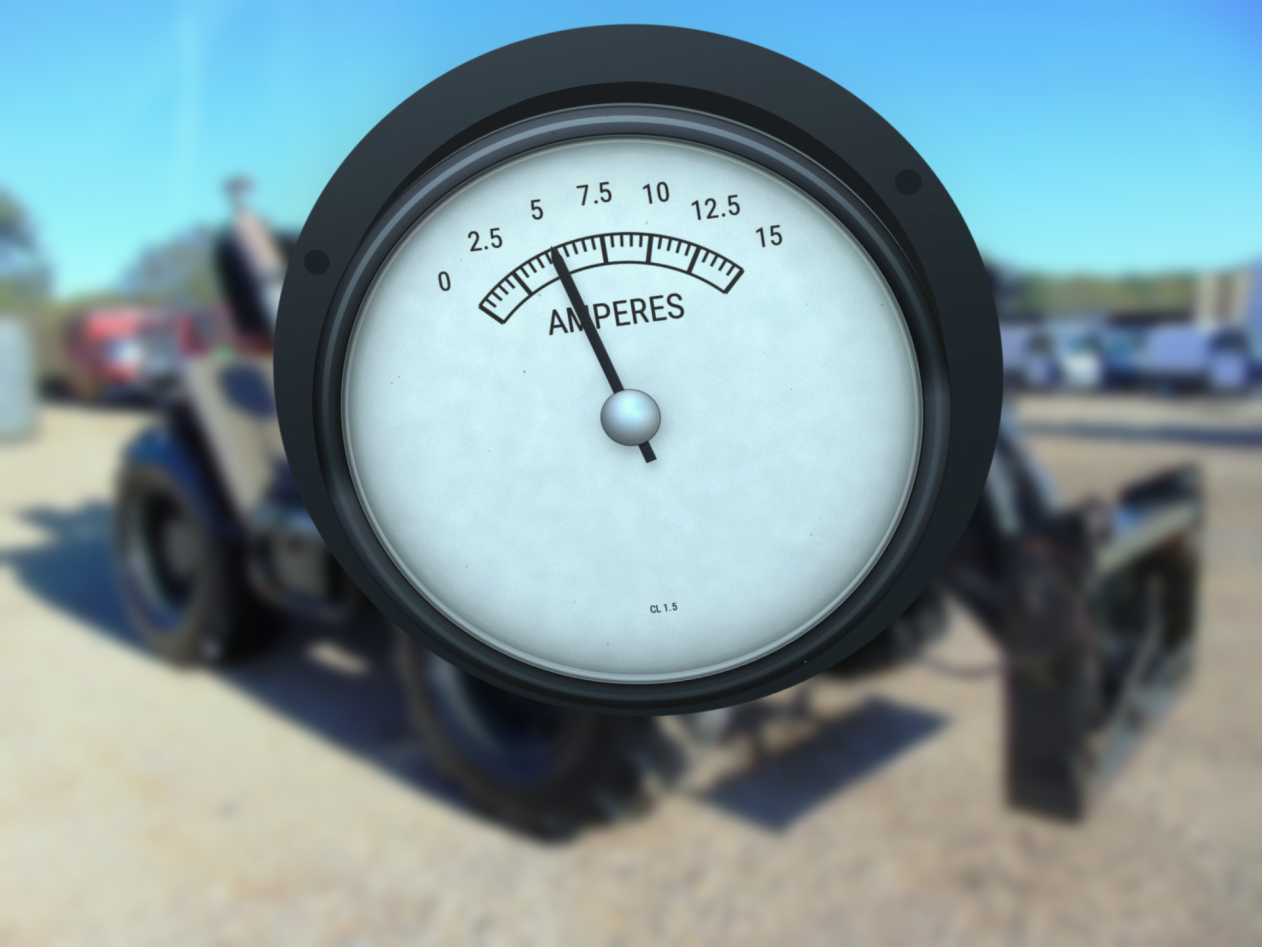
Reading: A 5
